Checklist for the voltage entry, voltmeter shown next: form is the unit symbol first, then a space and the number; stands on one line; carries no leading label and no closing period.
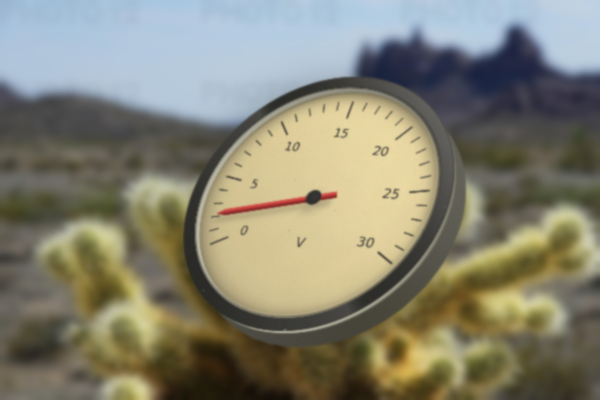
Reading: V 2
